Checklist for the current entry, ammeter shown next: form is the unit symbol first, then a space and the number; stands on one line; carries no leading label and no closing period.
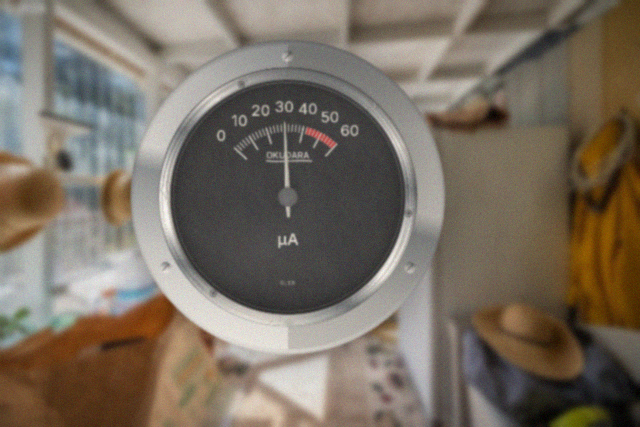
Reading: µA 30
